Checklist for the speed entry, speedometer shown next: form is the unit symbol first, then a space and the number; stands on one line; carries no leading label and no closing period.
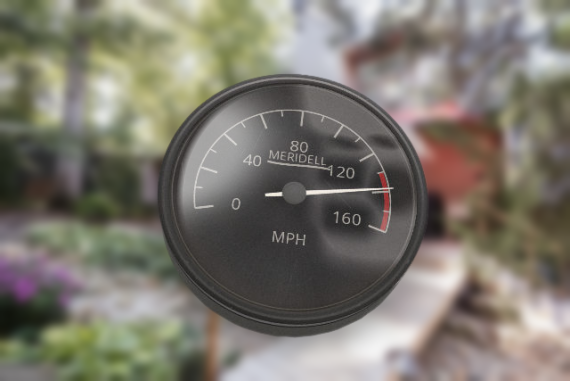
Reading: mph 140
